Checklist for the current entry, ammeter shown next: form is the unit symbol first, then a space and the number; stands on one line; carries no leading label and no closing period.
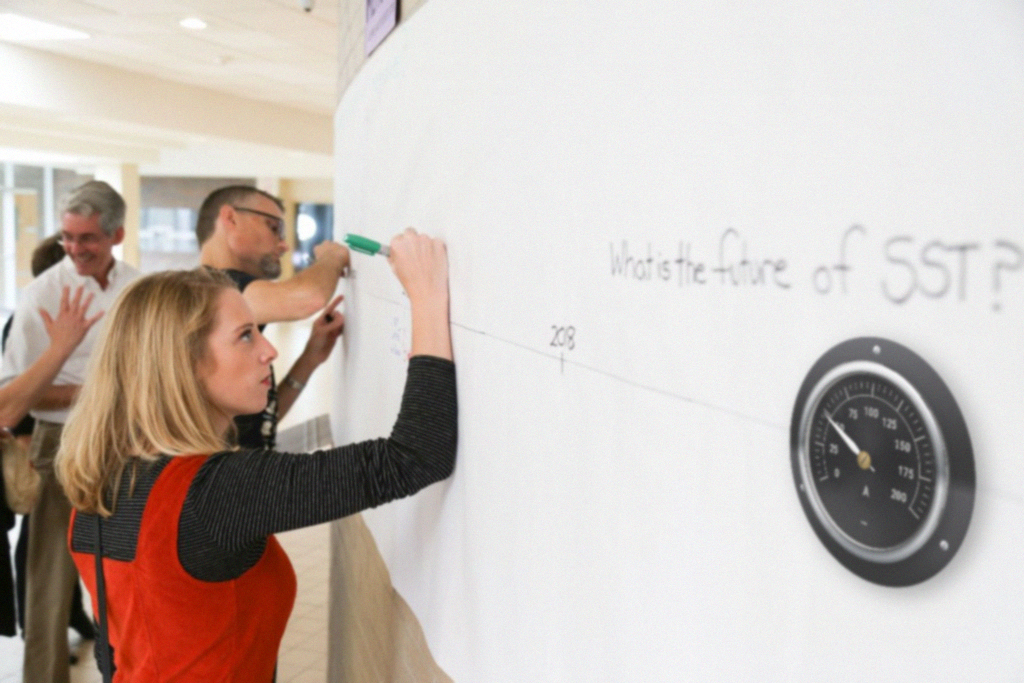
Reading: A 50
